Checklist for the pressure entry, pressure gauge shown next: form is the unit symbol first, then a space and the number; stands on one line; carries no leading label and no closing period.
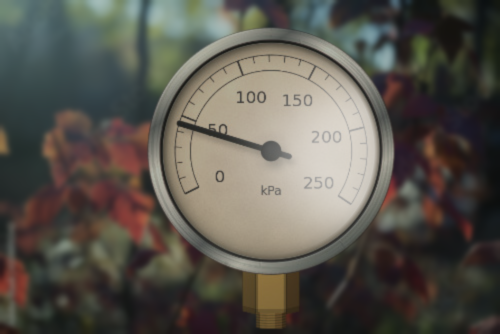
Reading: kPa 45
